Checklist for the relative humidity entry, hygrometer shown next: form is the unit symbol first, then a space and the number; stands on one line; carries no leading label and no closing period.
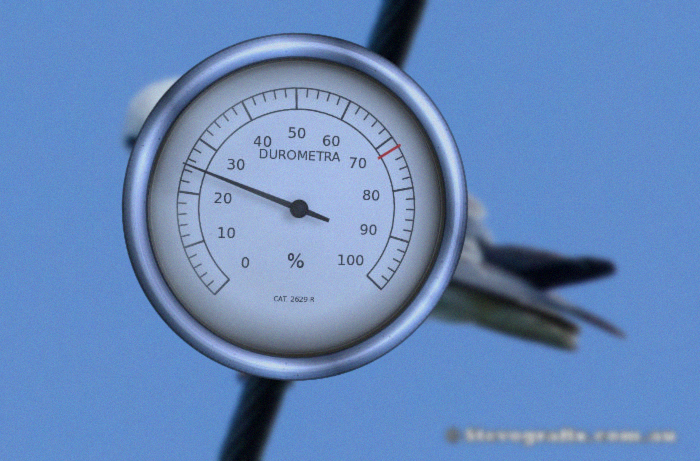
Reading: % 25
